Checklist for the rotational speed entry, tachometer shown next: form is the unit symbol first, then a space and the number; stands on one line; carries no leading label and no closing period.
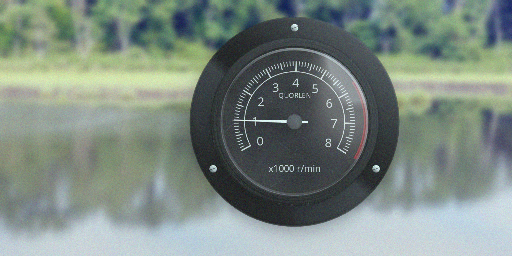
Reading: rpm 1000
